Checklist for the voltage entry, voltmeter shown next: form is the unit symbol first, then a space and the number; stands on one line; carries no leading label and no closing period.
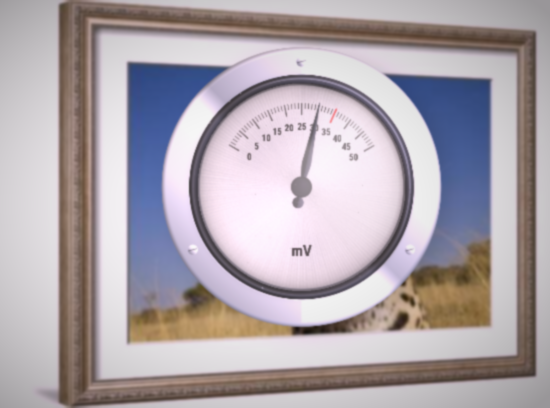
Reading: mV 30
